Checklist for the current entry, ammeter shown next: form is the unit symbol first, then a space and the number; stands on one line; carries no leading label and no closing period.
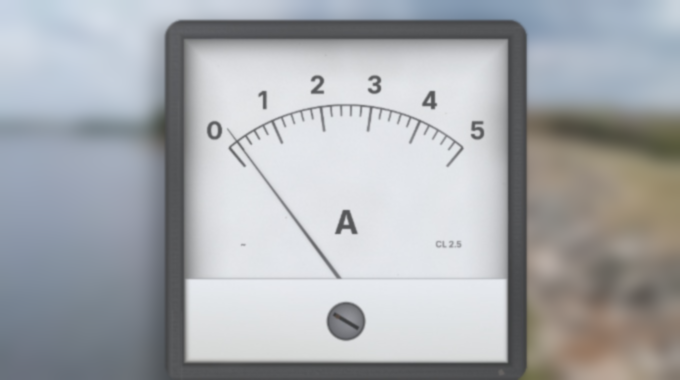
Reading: A 0.2
